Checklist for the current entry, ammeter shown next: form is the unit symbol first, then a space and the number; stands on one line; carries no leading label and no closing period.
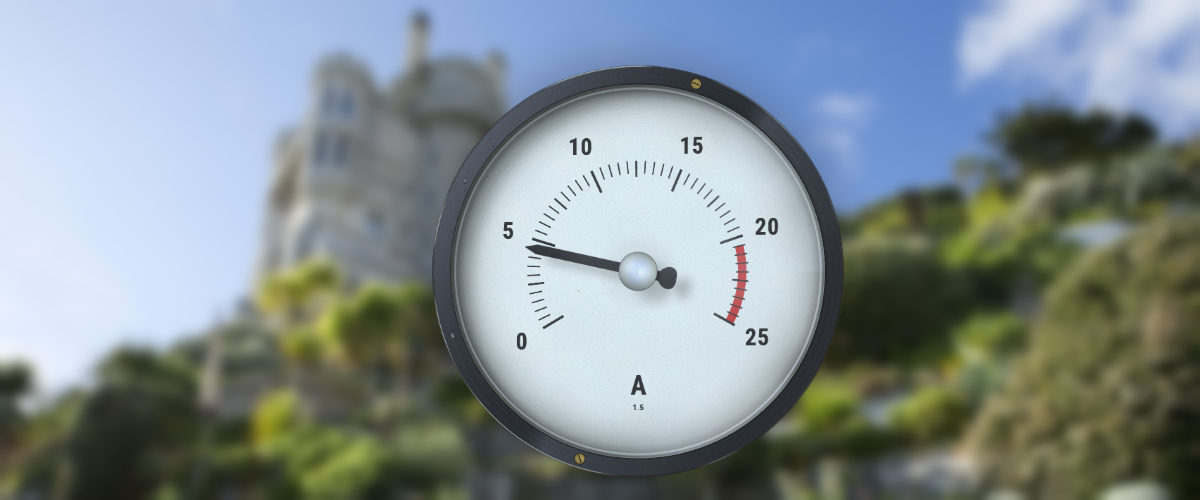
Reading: A 4.5
